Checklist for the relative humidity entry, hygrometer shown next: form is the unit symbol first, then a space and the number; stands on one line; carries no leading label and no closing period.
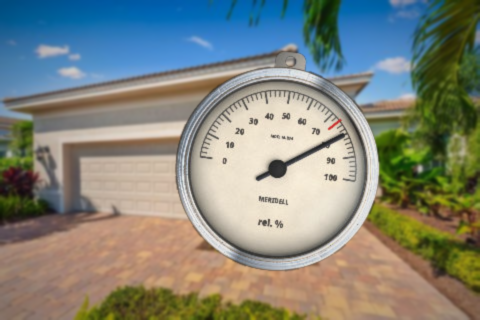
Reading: % 80
